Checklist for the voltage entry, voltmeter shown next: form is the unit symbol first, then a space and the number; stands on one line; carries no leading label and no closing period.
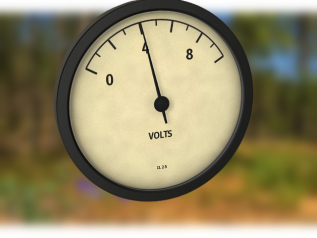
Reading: V 4
